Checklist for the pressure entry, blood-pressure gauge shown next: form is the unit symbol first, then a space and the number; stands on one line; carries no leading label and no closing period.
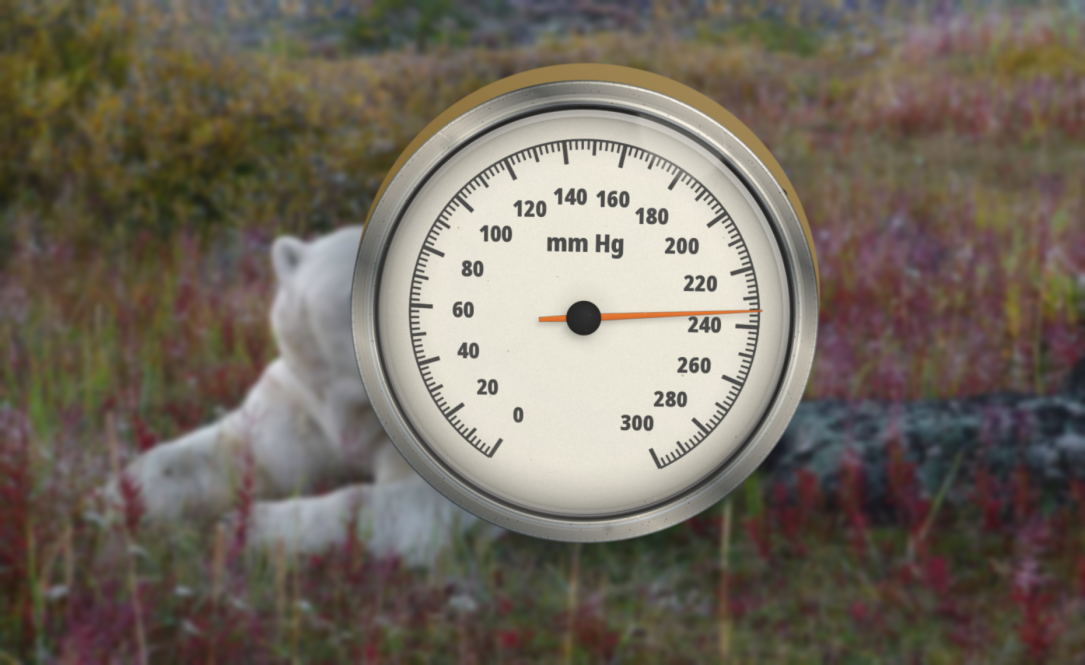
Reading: mmHg 234
